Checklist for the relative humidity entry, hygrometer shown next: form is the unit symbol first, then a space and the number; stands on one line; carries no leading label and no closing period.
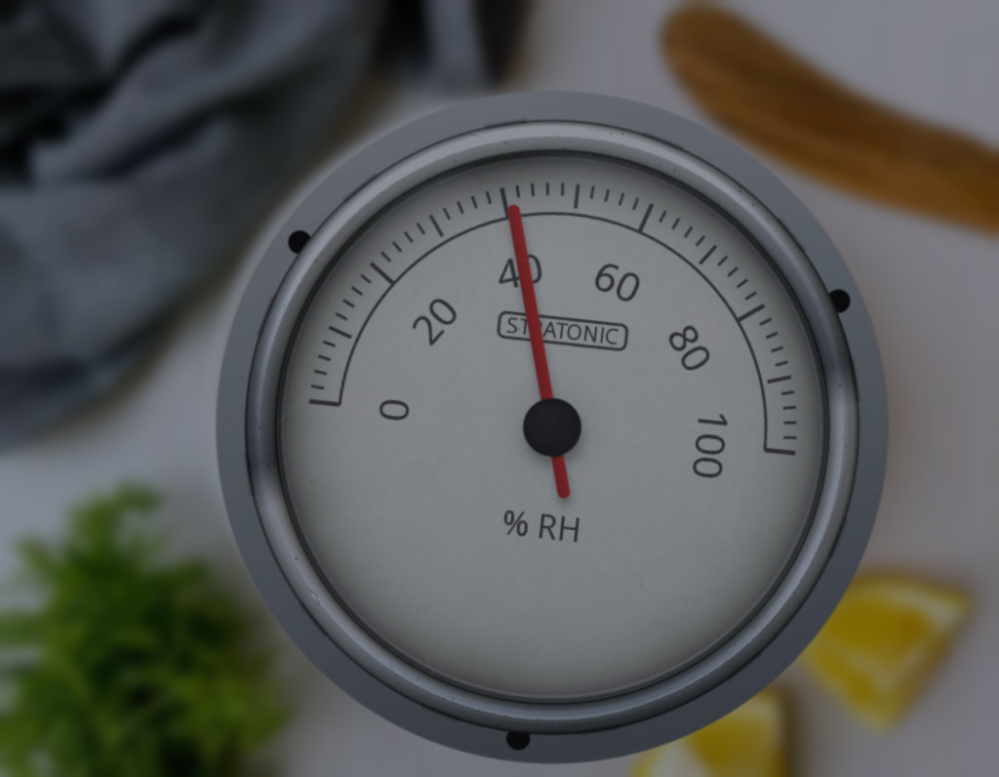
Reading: % 41
